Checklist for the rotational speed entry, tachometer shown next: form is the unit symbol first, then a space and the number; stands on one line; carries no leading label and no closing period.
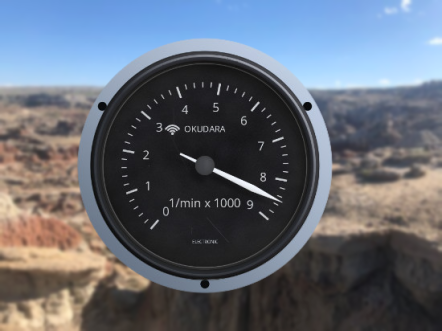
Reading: rpm 8500
